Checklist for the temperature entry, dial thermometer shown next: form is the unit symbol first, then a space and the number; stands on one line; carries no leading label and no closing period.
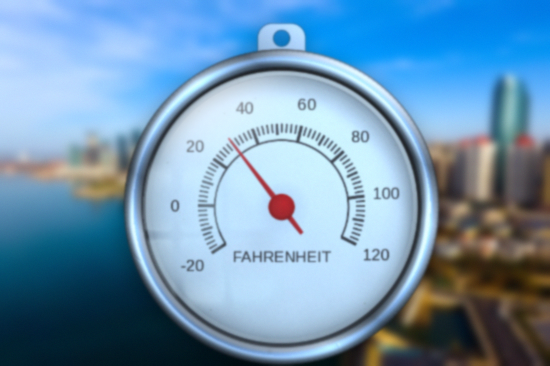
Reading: °F 30
